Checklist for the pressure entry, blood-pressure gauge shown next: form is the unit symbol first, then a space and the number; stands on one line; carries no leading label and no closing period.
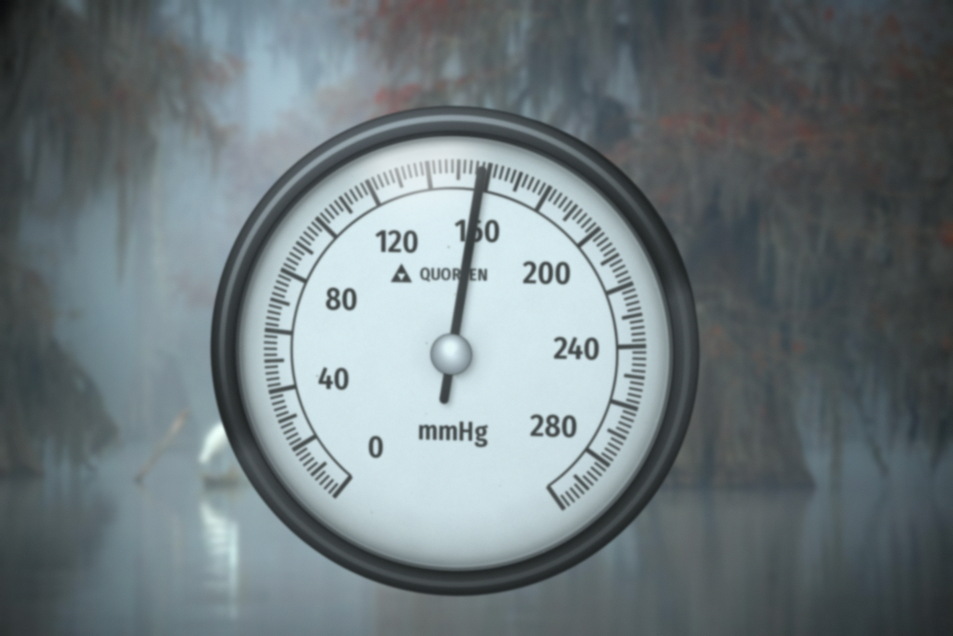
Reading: mmHg 158
